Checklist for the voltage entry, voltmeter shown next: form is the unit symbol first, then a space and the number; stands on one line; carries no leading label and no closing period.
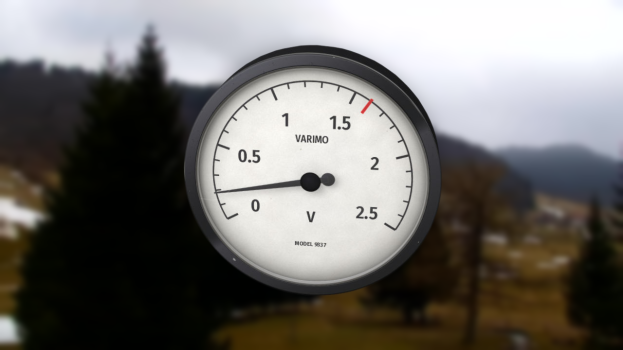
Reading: V 0.2
